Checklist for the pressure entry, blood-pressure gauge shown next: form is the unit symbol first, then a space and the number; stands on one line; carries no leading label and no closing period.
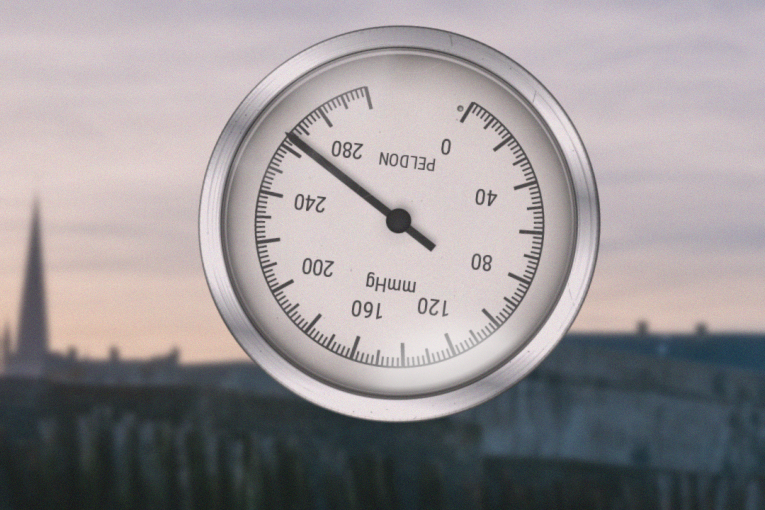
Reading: mmHg 264
